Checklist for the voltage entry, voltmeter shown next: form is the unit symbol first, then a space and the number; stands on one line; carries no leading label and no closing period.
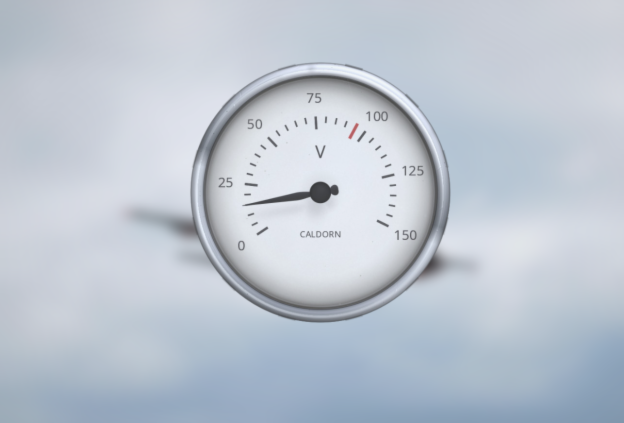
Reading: V 15
